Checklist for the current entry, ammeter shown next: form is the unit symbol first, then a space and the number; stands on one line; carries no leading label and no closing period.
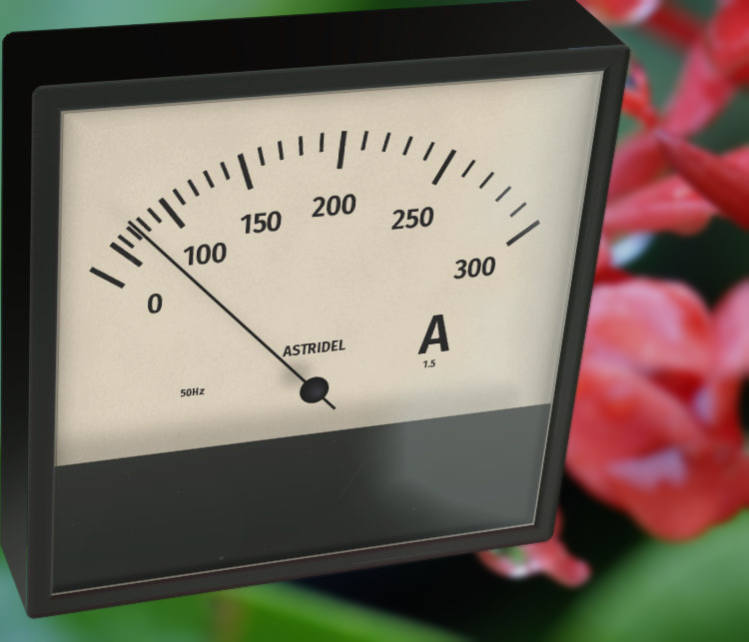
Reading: A 75
